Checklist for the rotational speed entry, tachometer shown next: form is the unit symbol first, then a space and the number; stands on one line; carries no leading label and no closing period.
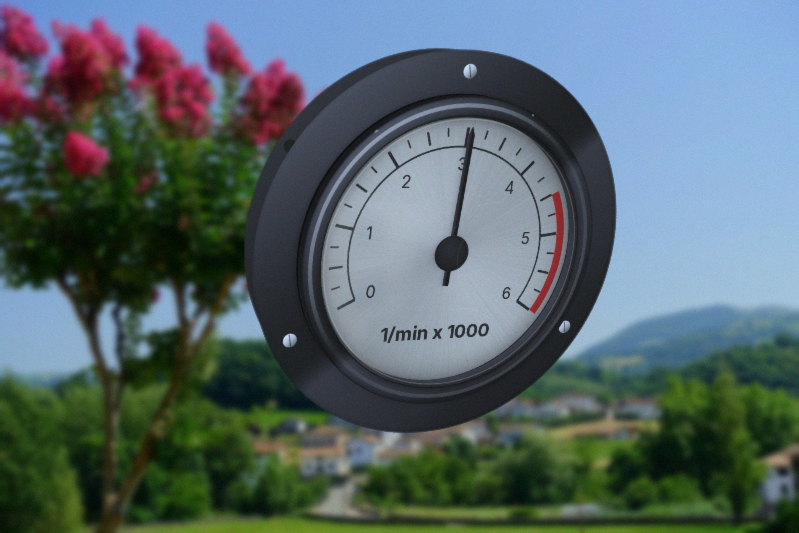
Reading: rpm 3000
